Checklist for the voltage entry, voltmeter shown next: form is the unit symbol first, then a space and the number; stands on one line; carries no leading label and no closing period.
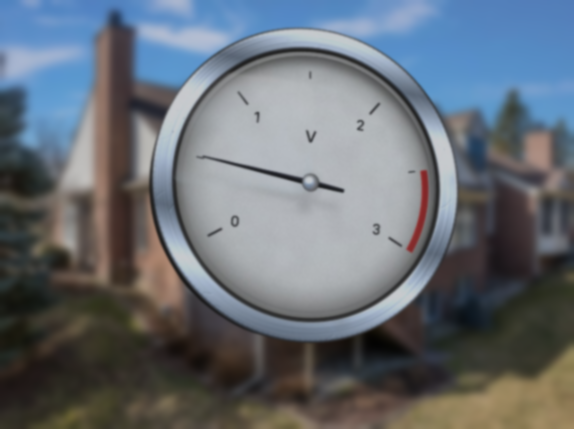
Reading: V 0.5
